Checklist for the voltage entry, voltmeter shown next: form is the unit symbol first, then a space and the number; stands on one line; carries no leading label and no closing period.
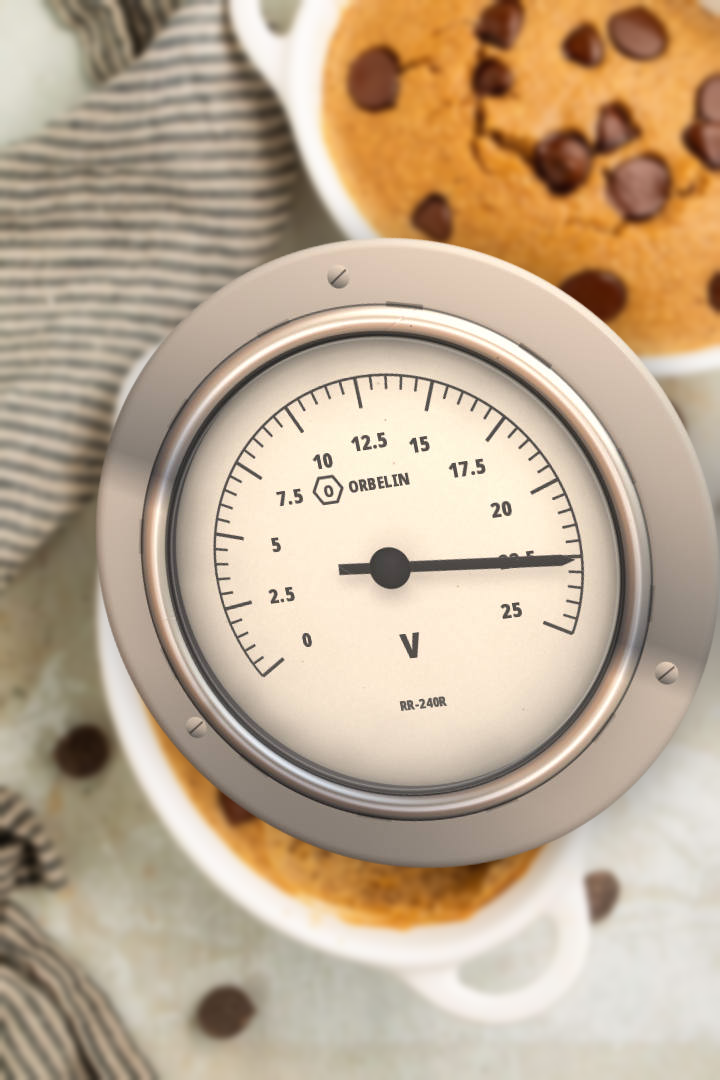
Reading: V 22.5
